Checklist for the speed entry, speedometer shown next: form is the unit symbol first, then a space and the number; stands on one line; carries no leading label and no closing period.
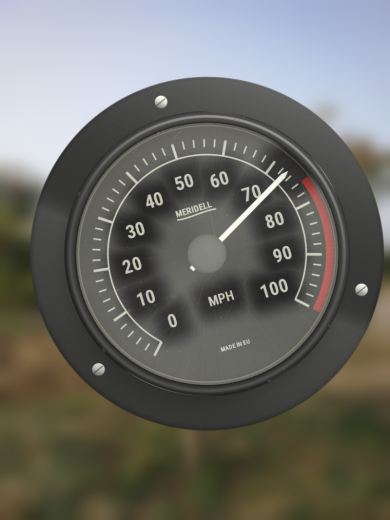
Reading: mph 73
